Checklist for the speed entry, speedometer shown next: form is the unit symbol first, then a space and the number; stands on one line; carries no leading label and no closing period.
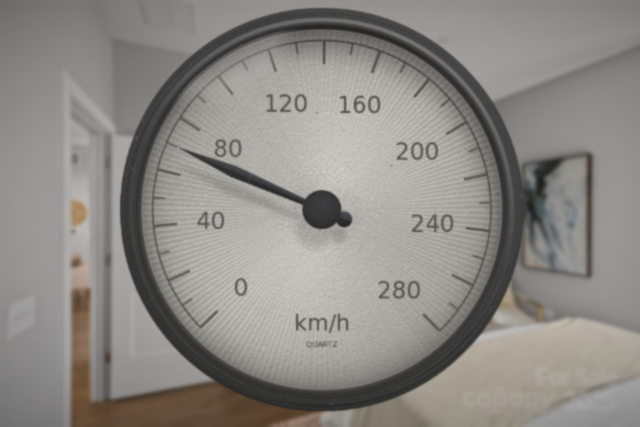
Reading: km/h 70
